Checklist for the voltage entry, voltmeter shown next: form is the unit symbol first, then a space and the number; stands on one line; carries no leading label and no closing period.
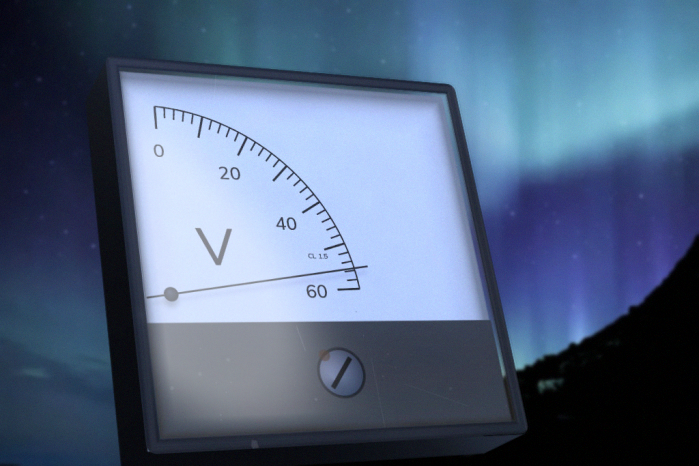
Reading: V 56
